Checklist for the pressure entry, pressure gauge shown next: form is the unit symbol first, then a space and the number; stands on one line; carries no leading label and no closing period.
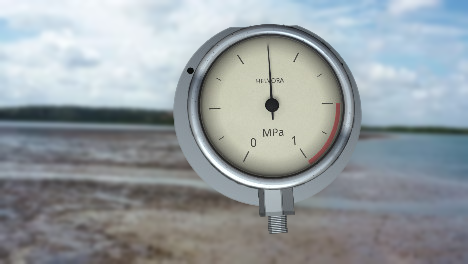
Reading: MPa 0.5
